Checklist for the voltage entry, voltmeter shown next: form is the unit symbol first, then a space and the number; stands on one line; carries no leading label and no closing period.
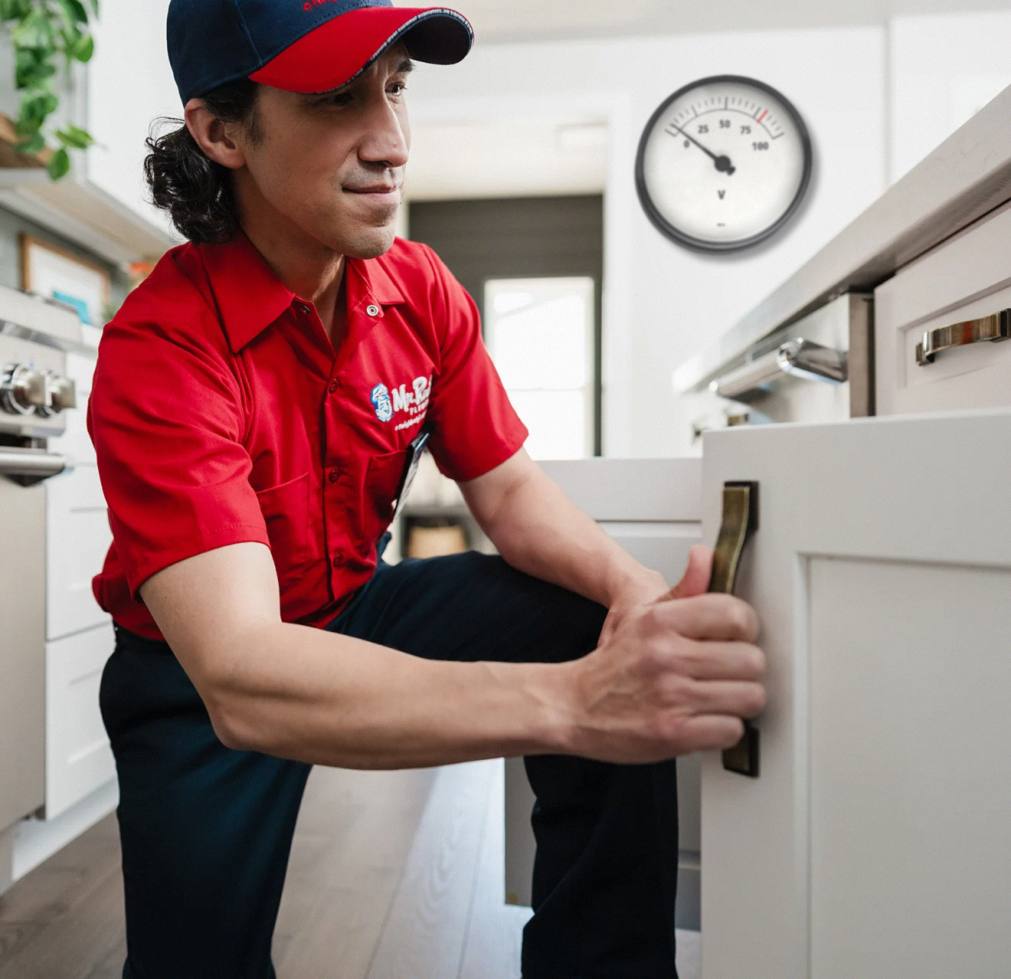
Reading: V 5
